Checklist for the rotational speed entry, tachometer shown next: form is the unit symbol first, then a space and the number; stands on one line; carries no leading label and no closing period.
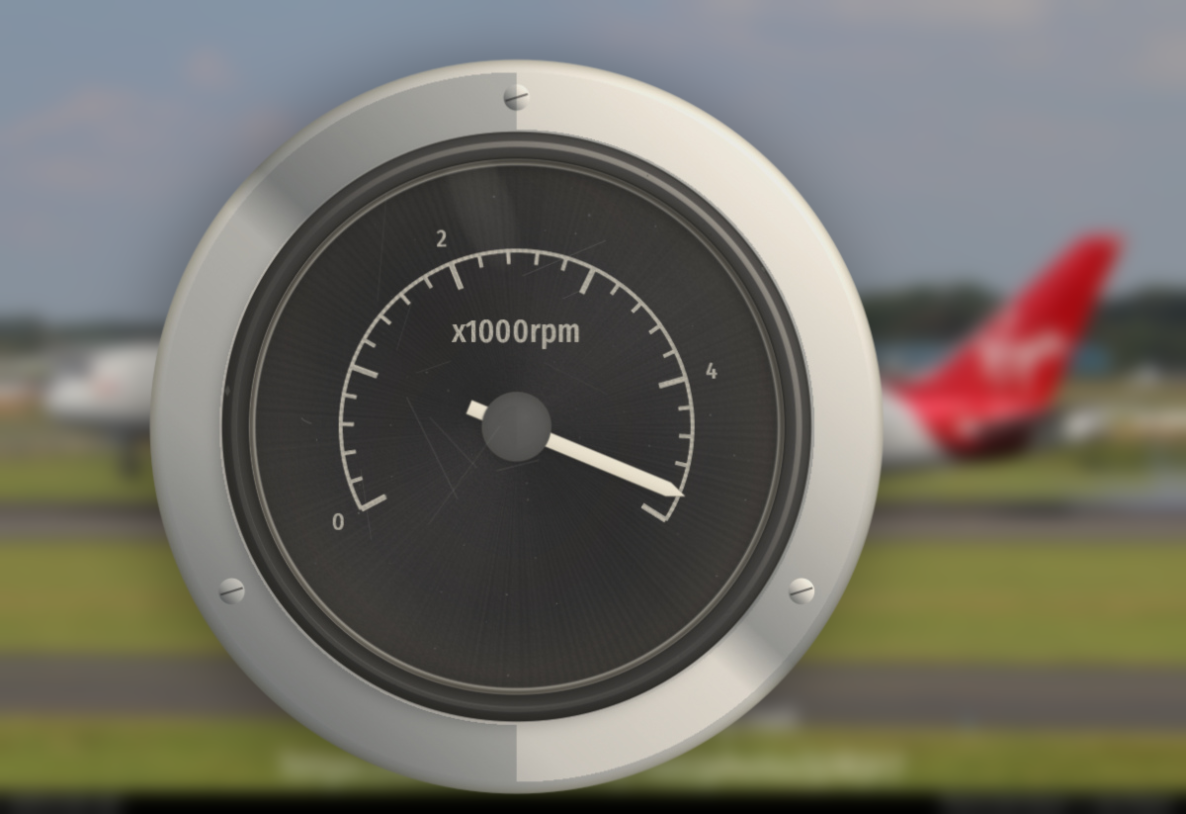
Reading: rpm 4800
